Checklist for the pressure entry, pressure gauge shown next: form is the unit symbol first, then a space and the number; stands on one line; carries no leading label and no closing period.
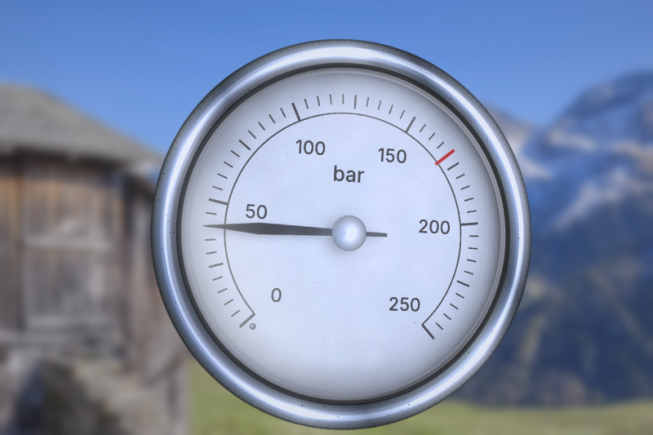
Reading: bar 40
